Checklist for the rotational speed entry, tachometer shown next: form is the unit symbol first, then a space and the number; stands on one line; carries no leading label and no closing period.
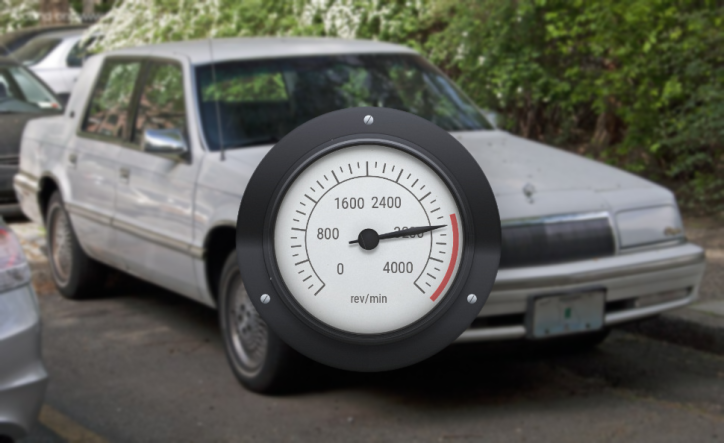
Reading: rpm 3200
